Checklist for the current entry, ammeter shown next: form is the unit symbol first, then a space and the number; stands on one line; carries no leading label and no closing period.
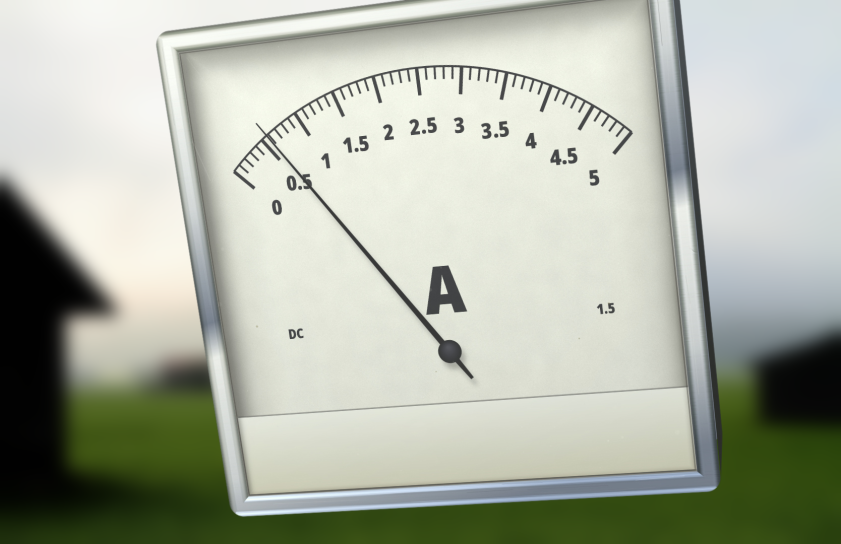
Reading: A 0.6
